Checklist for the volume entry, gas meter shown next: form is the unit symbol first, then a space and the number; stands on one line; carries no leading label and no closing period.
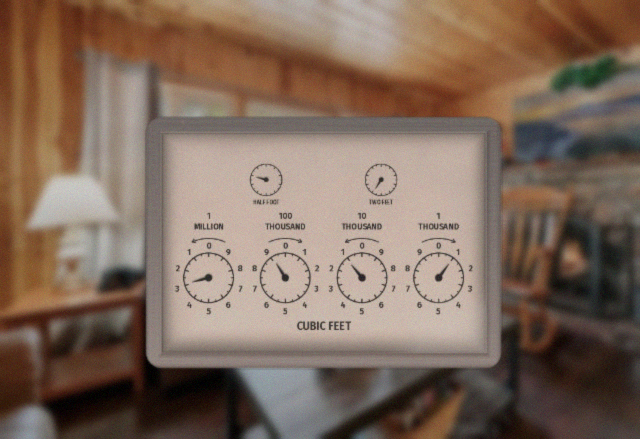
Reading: ft³ 291100
